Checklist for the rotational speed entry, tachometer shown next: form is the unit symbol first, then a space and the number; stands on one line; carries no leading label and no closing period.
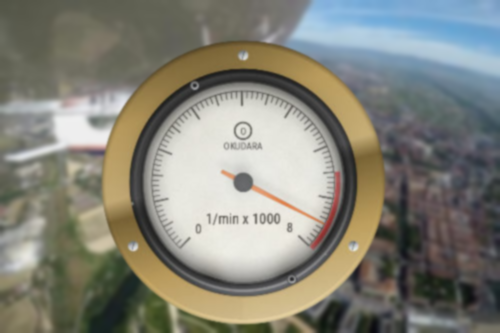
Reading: rpm 7500
